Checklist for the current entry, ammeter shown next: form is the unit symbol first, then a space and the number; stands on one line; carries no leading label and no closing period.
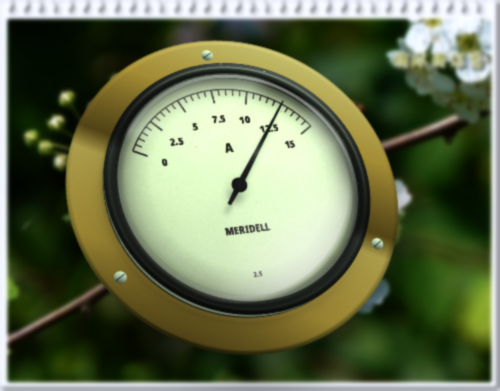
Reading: A 12.5
